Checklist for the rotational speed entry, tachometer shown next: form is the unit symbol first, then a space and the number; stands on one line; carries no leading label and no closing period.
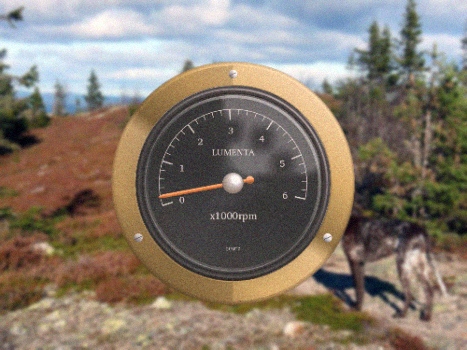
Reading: rpm 200
